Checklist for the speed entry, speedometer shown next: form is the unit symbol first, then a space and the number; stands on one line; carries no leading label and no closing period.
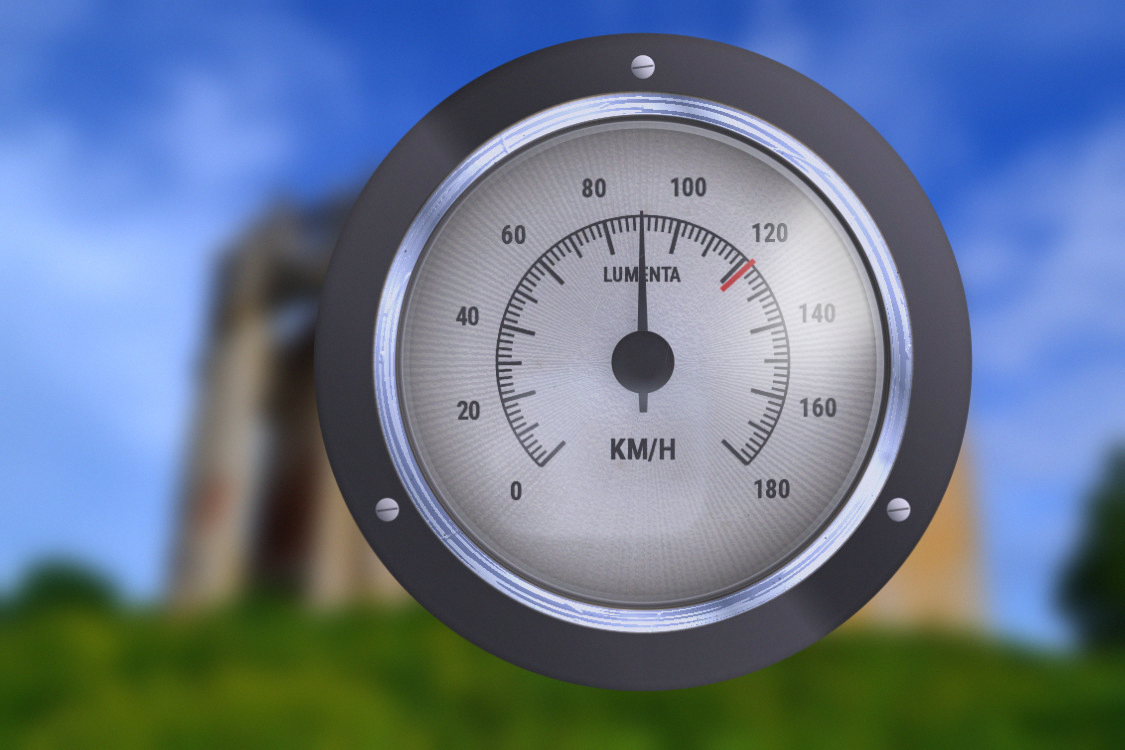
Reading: km/h 90
